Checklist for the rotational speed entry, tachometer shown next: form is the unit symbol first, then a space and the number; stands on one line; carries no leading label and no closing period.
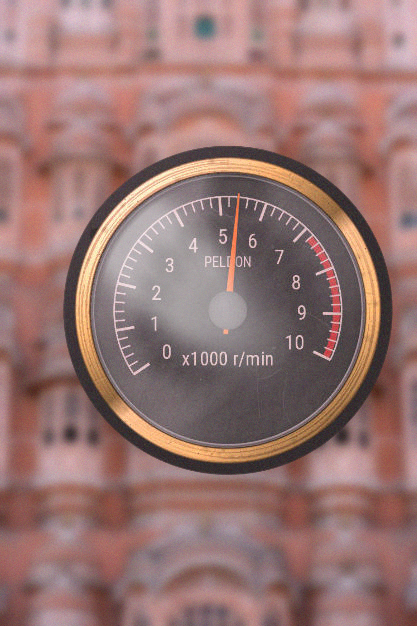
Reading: rpm 5400
